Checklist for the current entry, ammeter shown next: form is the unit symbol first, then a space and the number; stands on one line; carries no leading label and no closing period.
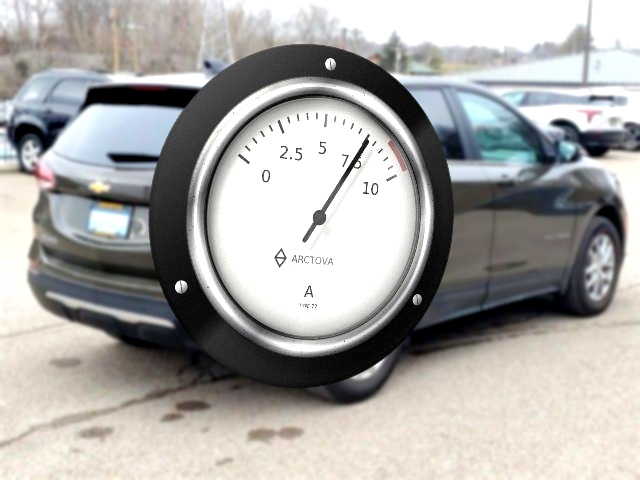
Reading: A 7.5
